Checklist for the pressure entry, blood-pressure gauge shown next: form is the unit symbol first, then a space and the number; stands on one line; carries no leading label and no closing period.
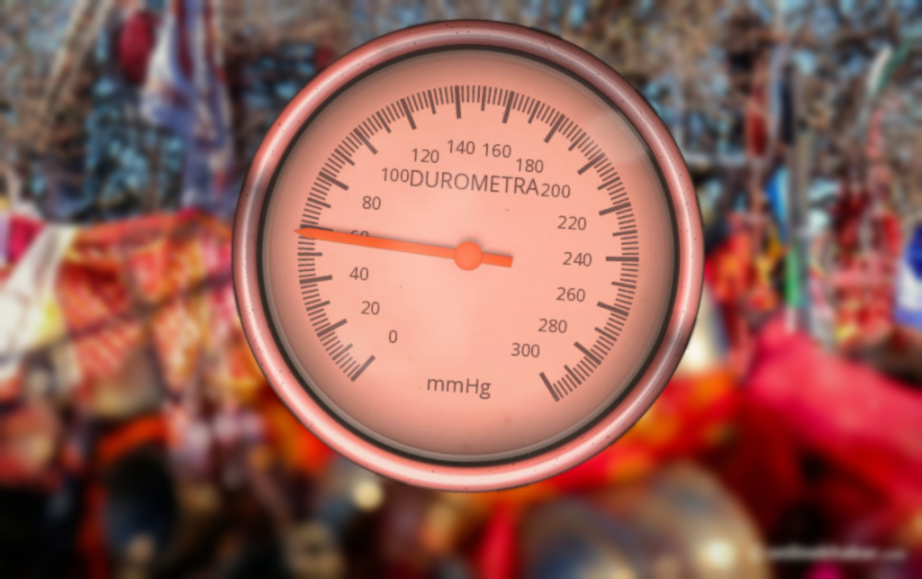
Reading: mmHg 58
